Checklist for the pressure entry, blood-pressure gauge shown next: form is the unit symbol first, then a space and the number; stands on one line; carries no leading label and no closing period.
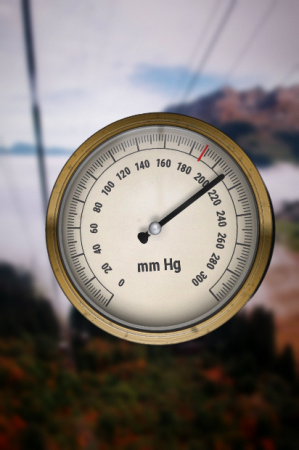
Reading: mmHg 210
